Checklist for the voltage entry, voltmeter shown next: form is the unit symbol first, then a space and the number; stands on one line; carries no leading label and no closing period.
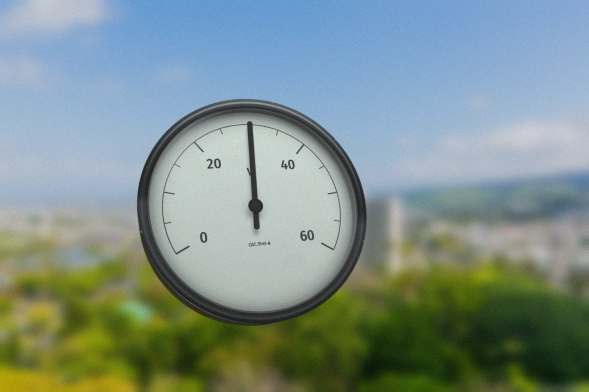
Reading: V 30
